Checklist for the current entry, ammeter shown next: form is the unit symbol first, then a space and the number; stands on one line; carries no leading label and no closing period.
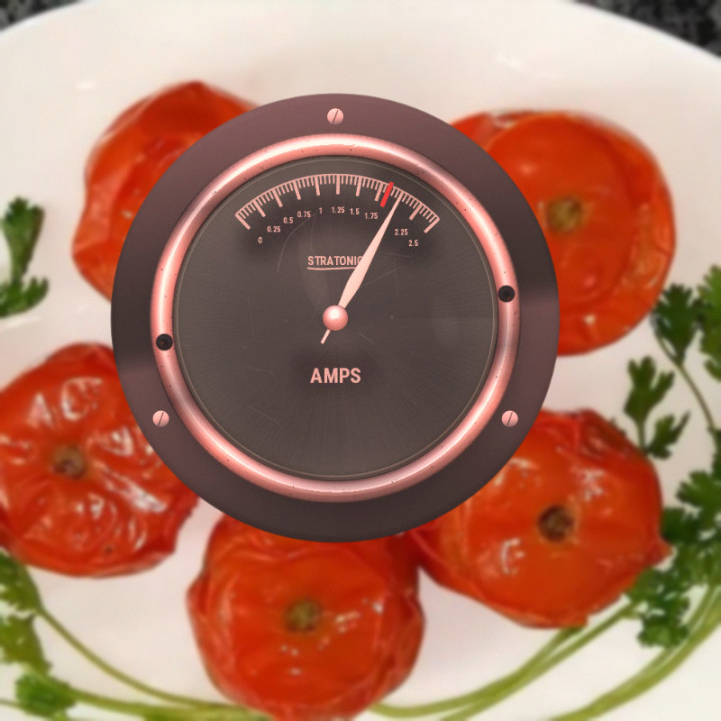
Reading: A 2
